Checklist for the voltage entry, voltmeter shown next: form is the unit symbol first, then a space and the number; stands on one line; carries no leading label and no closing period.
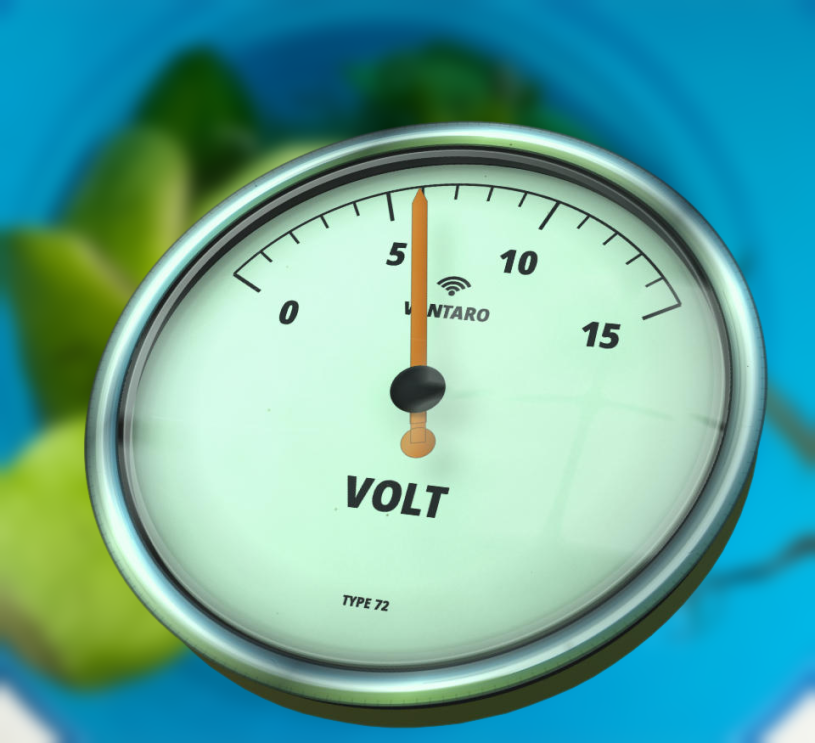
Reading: V 6
